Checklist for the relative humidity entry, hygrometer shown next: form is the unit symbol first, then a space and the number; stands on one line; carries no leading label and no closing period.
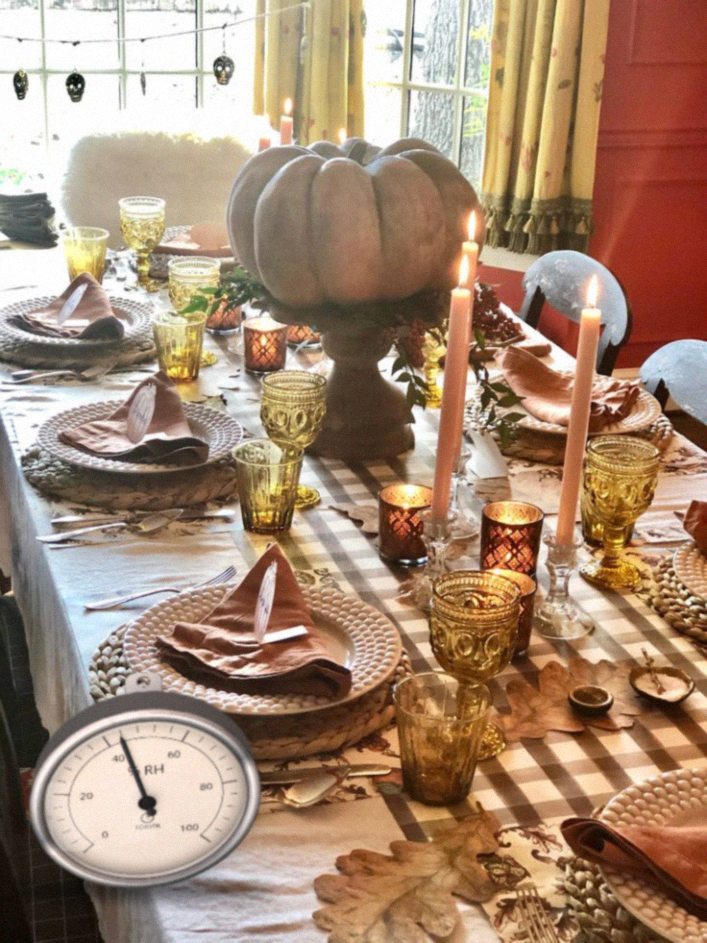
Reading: % 44
